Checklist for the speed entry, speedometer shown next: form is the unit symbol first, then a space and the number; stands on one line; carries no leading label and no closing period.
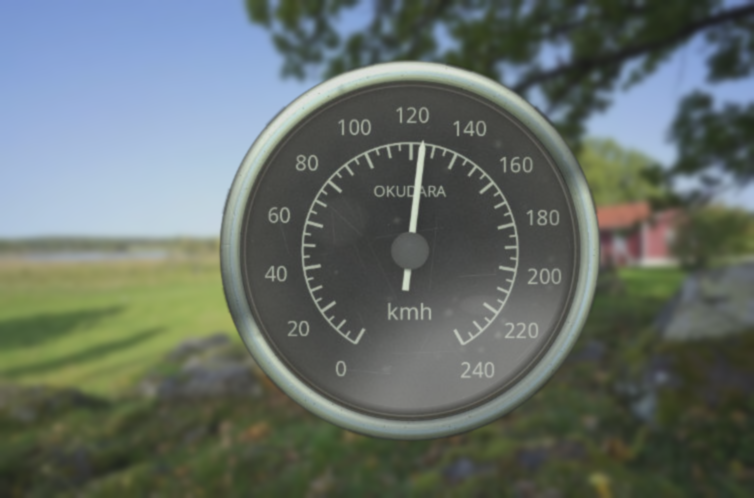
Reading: km/h 125
